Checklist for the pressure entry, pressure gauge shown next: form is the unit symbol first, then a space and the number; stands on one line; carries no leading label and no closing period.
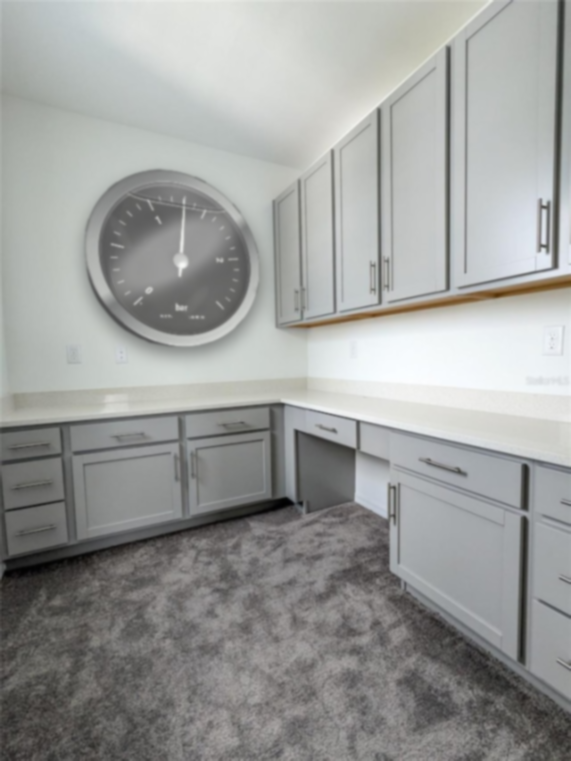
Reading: bar 1.3
